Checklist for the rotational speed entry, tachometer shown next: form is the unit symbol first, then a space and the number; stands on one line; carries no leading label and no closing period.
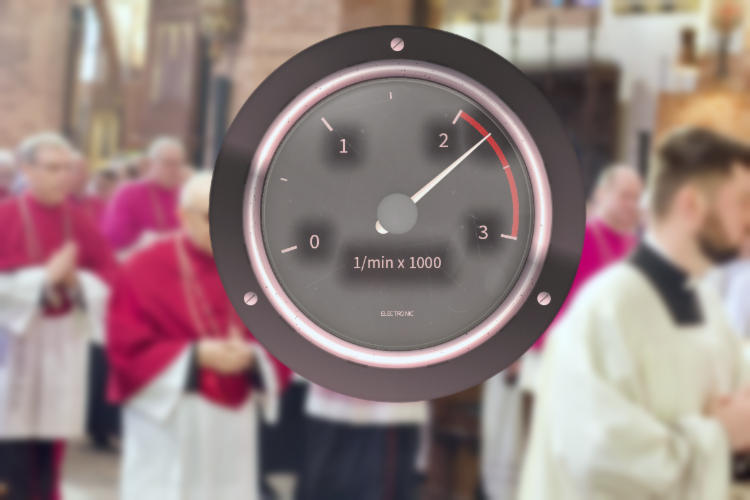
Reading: rpm 2250
